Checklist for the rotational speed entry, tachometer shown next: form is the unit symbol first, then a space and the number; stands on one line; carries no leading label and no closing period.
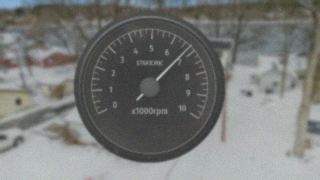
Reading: rpm 6750
